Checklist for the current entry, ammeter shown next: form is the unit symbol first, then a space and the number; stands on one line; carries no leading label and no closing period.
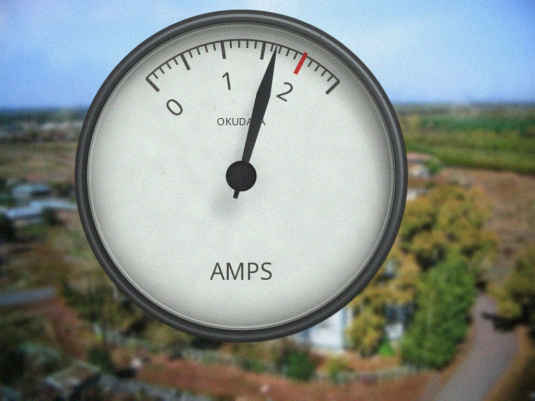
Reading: A 1.65
